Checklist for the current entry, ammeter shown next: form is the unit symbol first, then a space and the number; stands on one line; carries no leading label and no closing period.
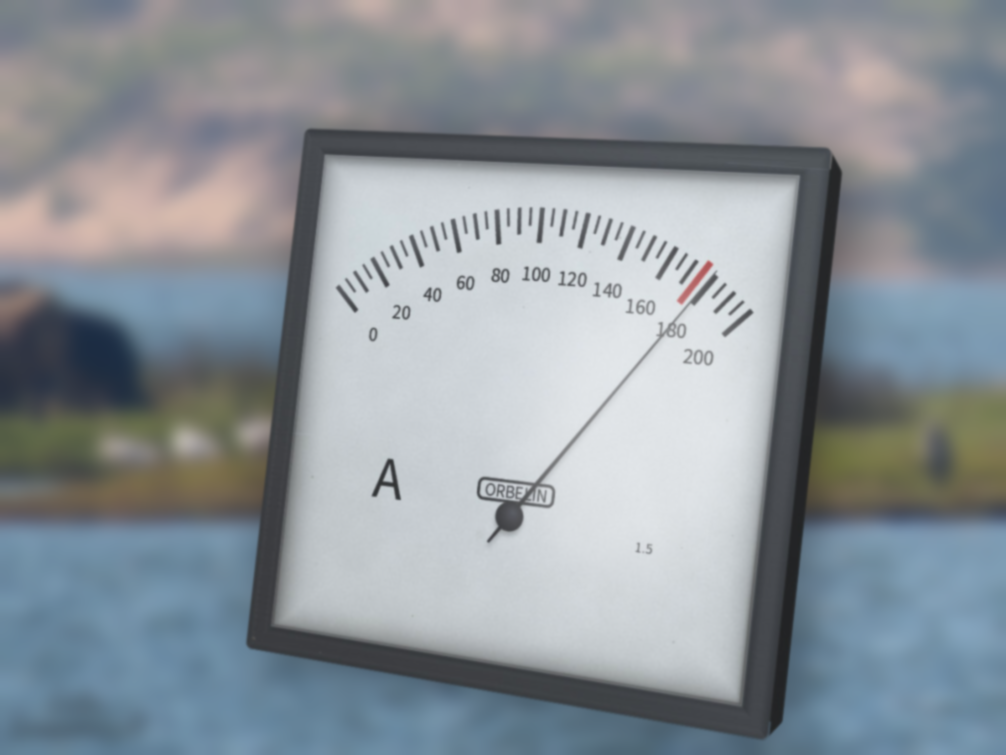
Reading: A 180
